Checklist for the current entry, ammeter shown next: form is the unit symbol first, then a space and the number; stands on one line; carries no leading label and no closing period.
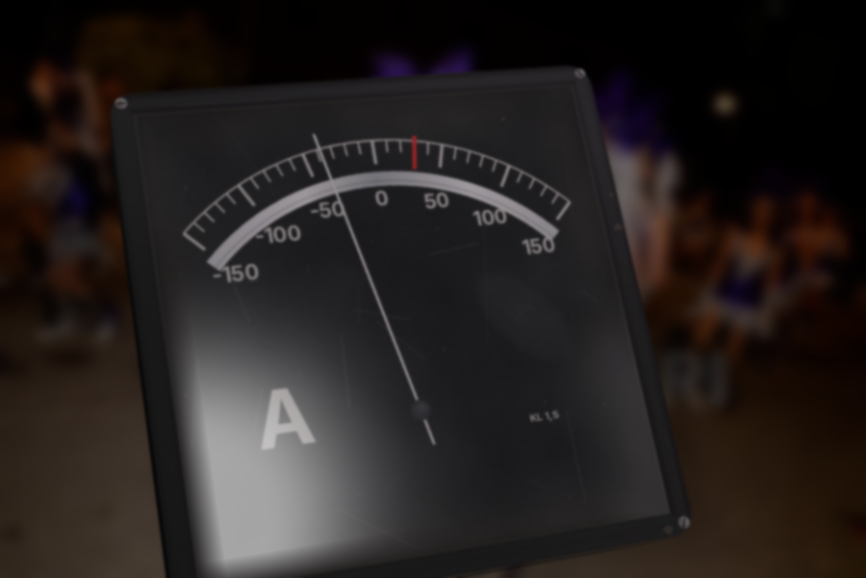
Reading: A -40
